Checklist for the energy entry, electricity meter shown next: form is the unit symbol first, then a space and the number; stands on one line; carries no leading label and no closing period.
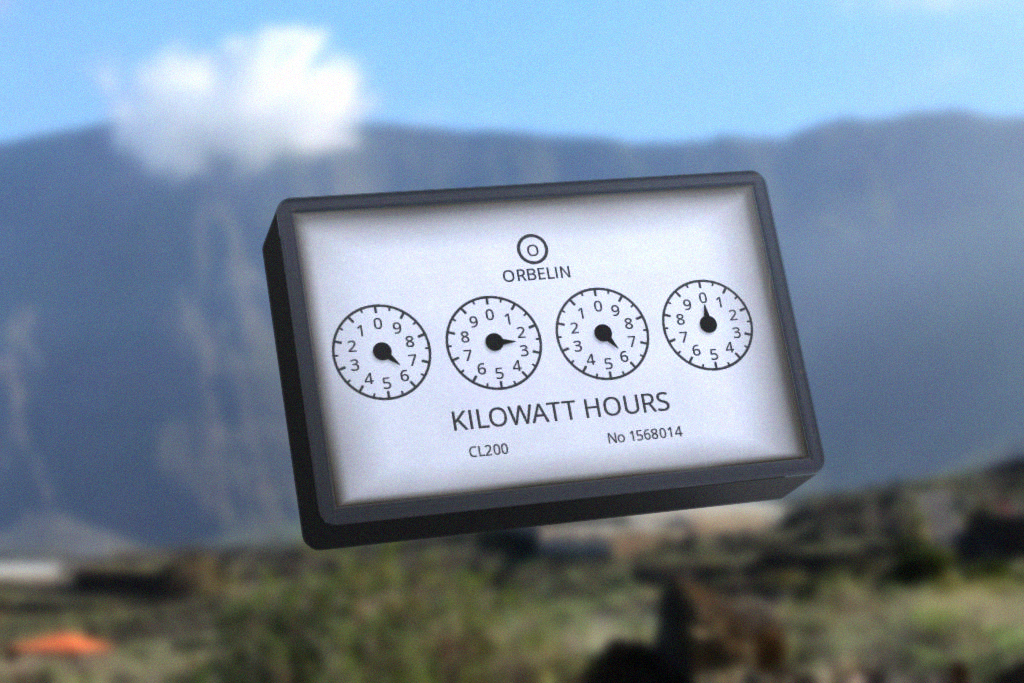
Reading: kWh 6260
